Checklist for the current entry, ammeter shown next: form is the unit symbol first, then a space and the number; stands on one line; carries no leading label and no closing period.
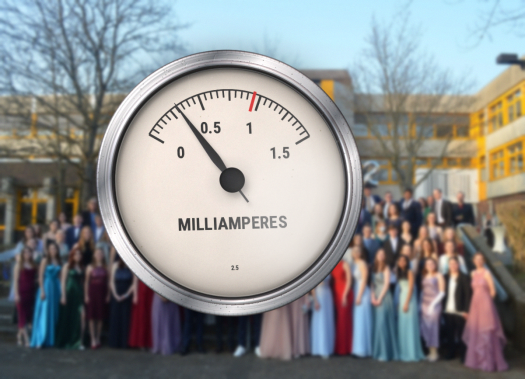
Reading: mA 0.3
